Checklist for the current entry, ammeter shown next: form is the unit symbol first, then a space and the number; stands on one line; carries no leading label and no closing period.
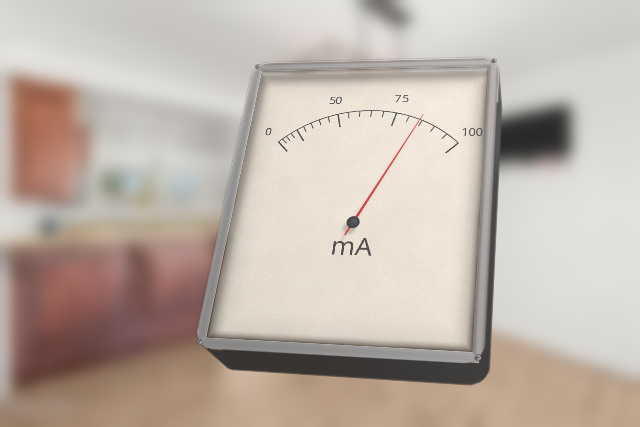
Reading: mA 85
